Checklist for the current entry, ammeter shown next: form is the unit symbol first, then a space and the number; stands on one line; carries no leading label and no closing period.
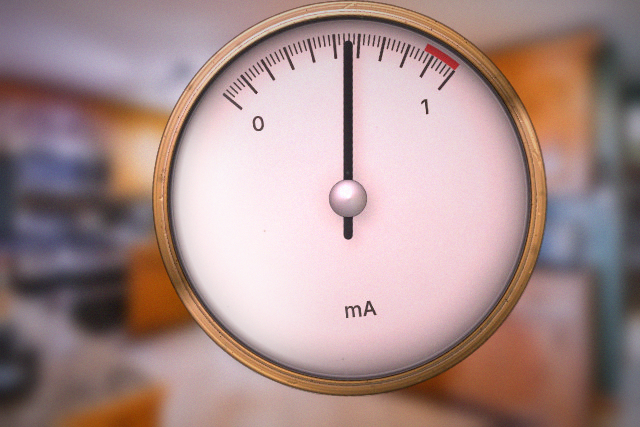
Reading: mA 0.56
